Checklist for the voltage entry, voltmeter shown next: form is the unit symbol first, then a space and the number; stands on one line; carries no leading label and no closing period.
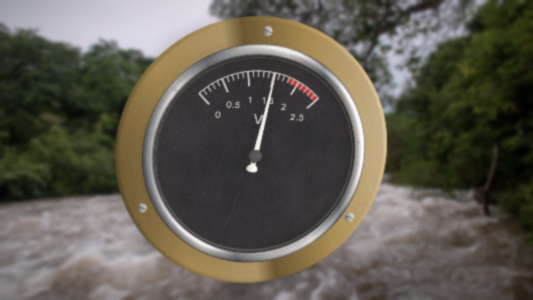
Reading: V 1.5
